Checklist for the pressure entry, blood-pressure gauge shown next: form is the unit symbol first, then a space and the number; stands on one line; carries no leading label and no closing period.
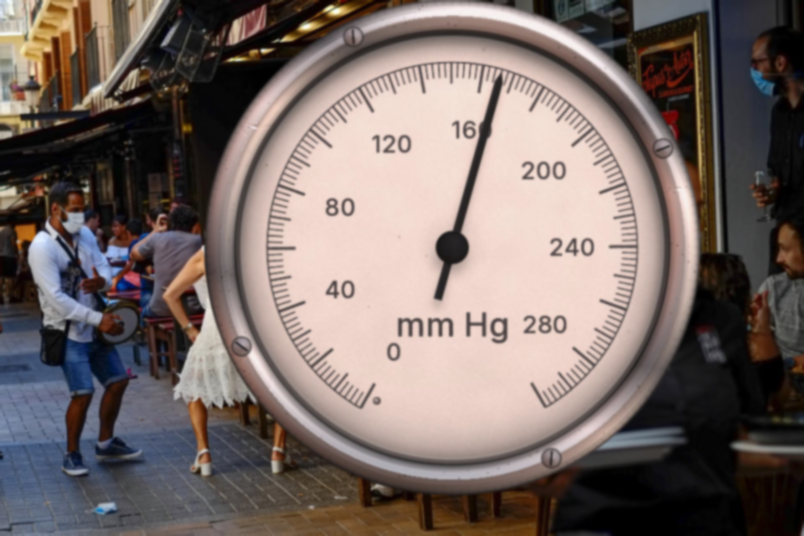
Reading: mmHg 166
